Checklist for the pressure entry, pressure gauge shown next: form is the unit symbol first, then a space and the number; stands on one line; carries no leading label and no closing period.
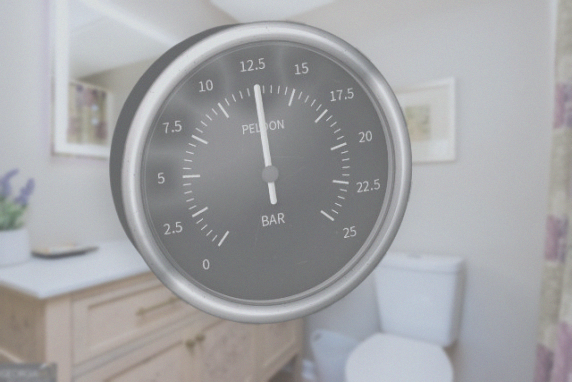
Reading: bar 12.5
